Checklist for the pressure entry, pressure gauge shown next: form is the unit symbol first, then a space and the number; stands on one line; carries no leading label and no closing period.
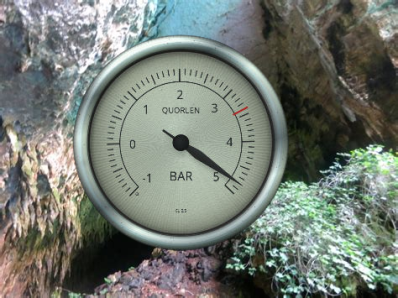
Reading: bar 4.8
